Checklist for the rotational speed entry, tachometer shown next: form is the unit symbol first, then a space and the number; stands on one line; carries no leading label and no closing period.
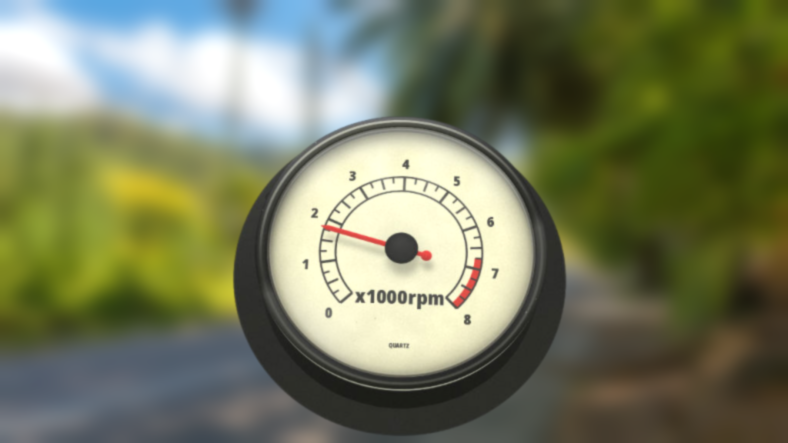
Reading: rpm 1750
